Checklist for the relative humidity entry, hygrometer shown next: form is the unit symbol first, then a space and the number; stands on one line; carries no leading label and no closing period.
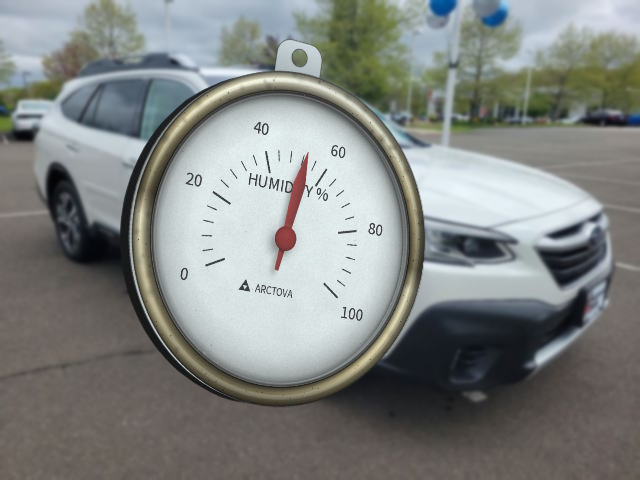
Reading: % 52
